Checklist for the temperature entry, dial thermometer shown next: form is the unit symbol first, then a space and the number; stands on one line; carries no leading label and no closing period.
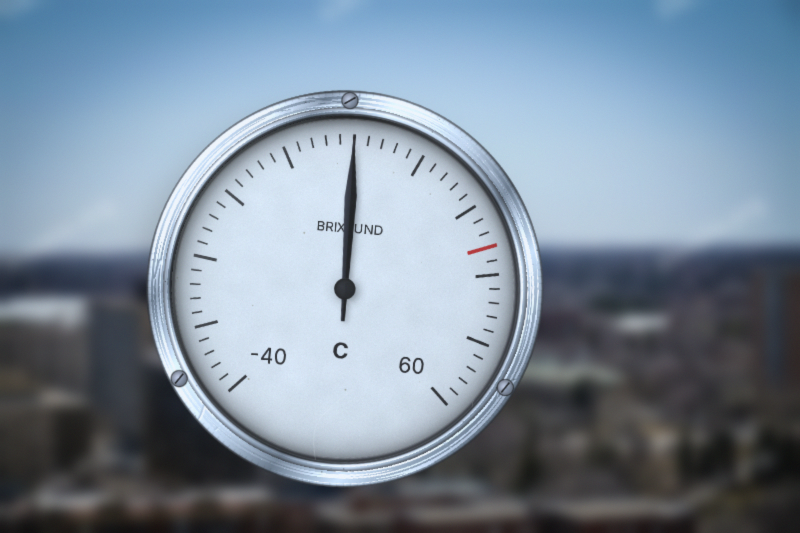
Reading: °C 10
